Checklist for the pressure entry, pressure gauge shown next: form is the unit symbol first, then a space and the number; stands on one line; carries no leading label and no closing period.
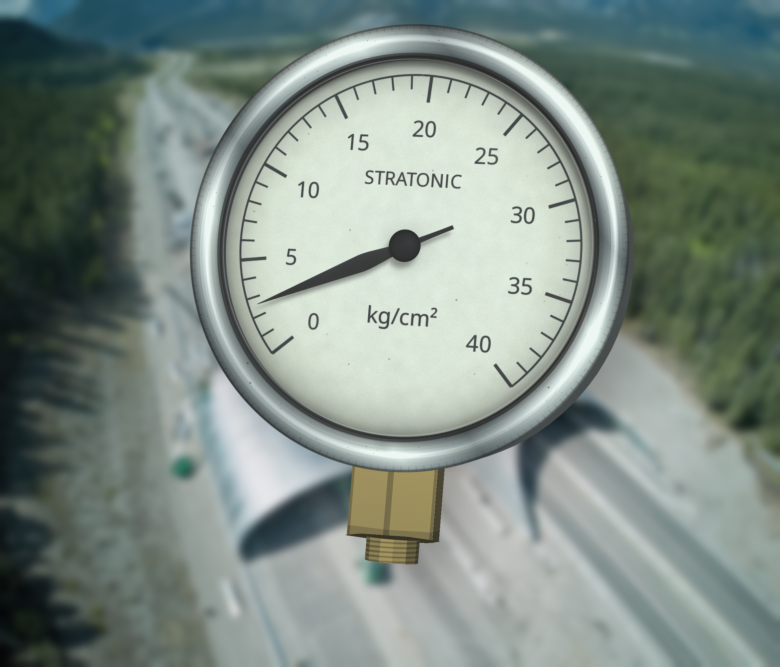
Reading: kg/cm² 2.5
